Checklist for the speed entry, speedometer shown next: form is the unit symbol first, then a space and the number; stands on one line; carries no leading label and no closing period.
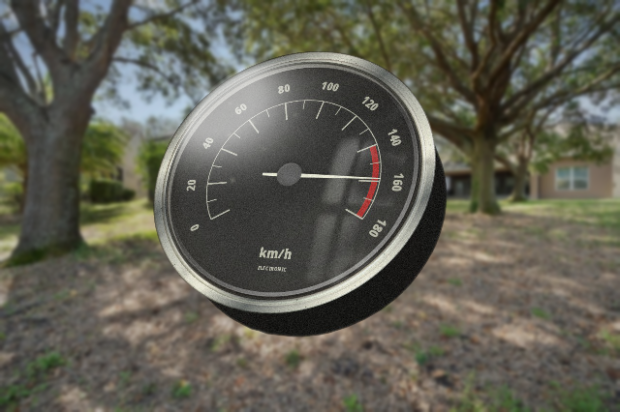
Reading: km/h 160
